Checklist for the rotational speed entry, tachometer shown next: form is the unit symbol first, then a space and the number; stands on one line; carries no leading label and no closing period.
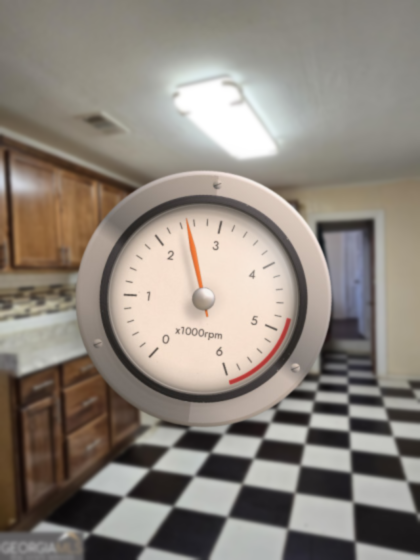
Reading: rpm 2500
